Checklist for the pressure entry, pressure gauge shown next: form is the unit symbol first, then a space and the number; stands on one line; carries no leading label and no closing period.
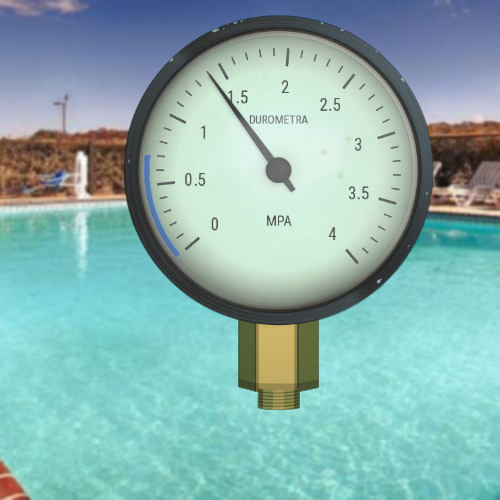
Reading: MPa 1.4
